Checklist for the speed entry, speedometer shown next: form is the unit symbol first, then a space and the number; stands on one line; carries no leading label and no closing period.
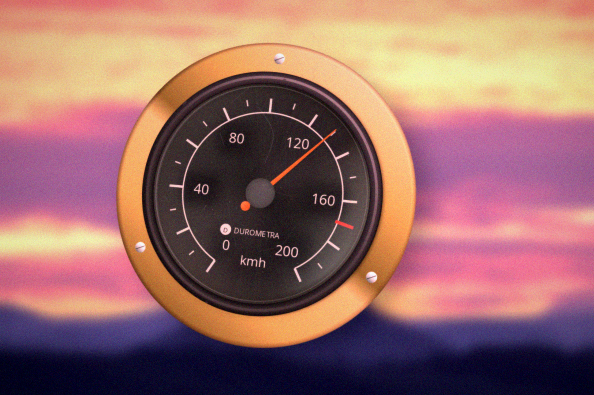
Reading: km/h 130
